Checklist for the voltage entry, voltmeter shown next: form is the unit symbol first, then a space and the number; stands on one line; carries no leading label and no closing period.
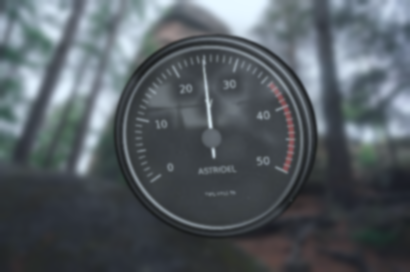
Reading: V 25
